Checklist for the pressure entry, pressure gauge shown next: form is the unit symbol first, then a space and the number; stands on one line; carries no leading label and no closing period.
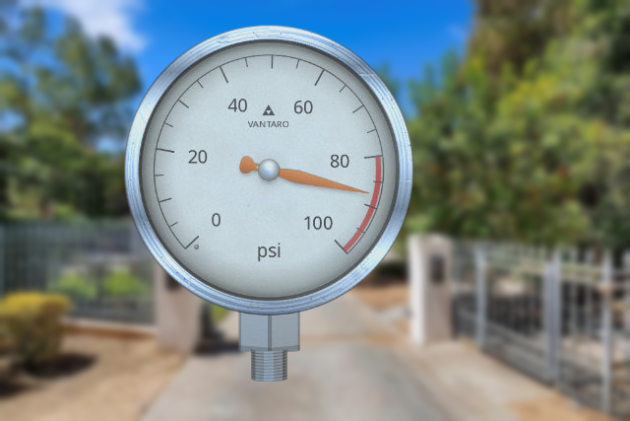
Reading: psi 87.5
